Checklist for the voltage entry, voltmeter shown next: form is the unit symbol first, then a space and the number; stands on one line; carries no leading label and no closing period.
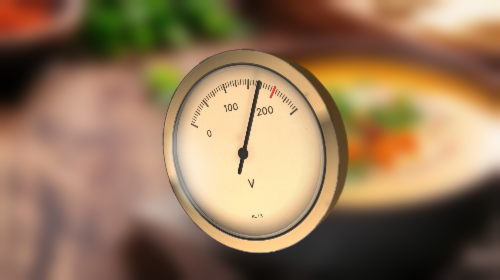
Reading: V 175
